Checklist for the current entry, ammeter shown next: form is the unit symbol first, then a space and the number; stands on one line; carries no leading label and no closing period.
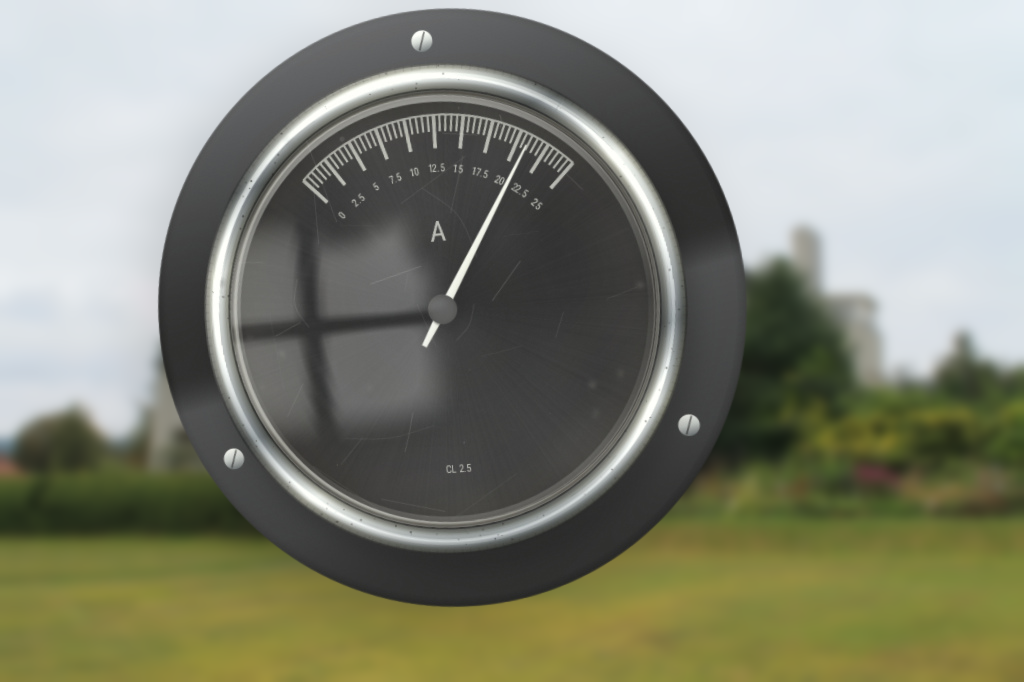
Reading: A 21
